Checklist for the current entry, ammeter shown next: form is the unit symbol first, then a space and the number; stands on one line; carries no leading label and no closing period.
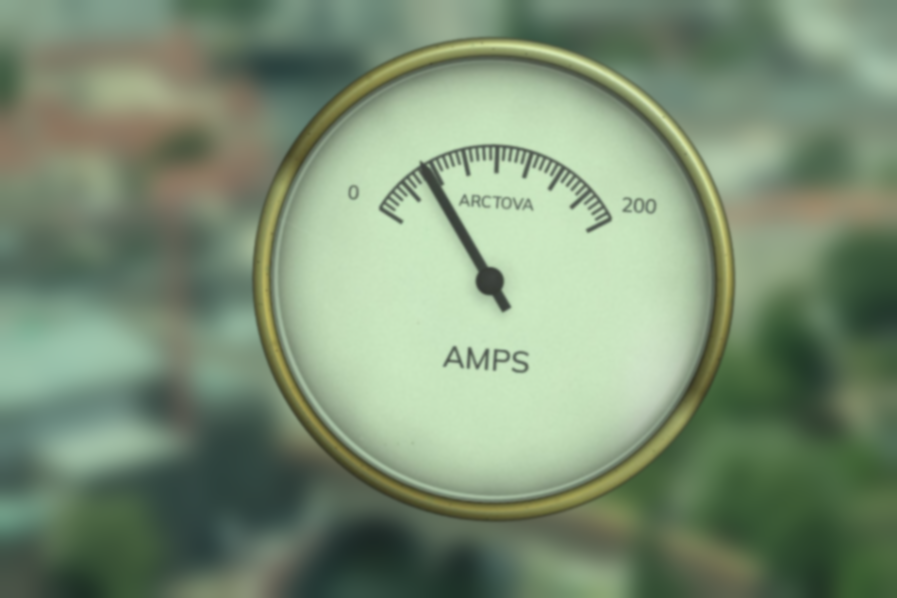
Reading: A 45
